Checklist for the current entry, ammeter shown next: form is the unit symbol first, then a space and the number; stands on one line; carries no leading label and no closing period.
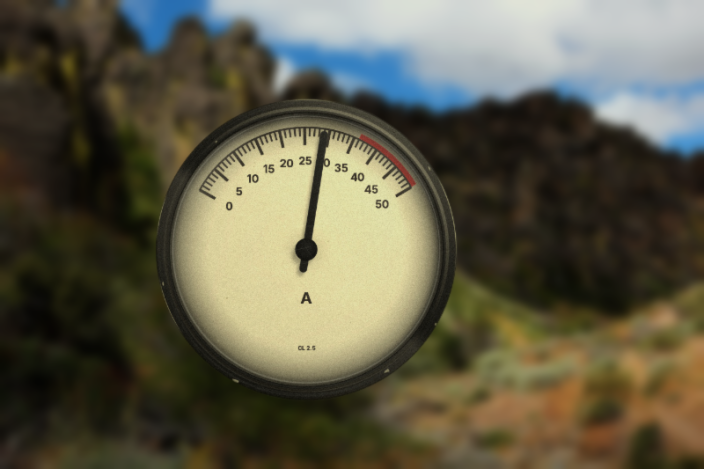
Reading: A 29
